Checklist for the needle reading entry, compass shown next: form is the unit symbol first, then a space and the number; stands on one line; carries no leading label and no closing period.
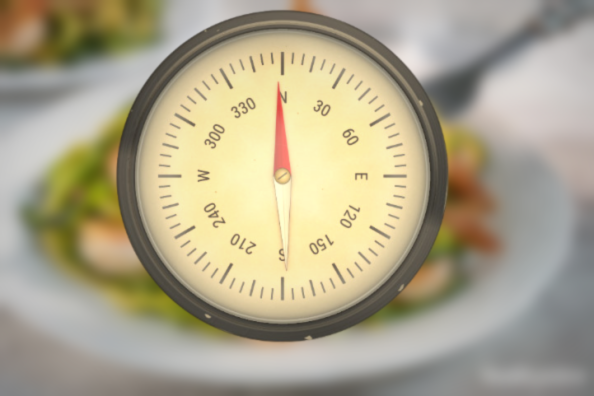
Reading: ° 357.5
